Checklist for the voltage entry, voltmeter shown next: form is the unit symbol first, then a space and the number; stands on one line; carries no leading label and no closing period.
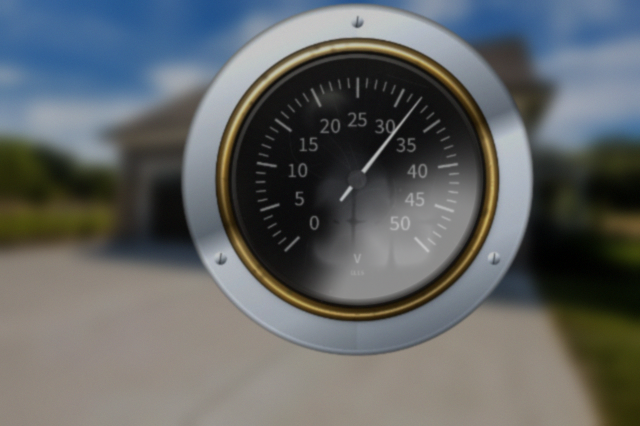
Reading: V 32
